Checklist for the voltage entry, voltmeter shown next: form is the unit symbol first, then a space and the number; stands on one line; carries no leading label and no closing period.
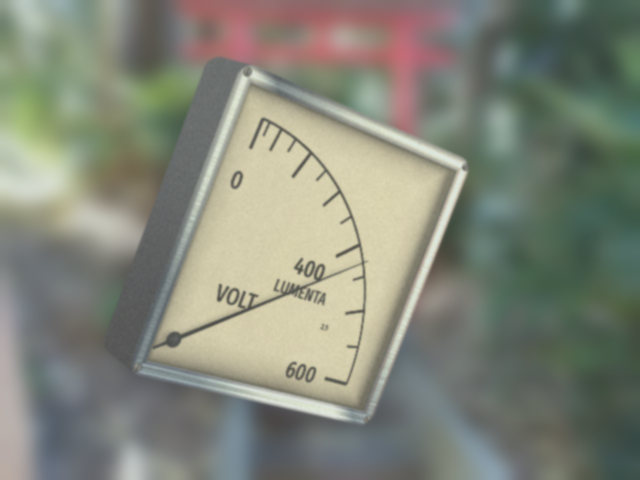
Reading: V 425
